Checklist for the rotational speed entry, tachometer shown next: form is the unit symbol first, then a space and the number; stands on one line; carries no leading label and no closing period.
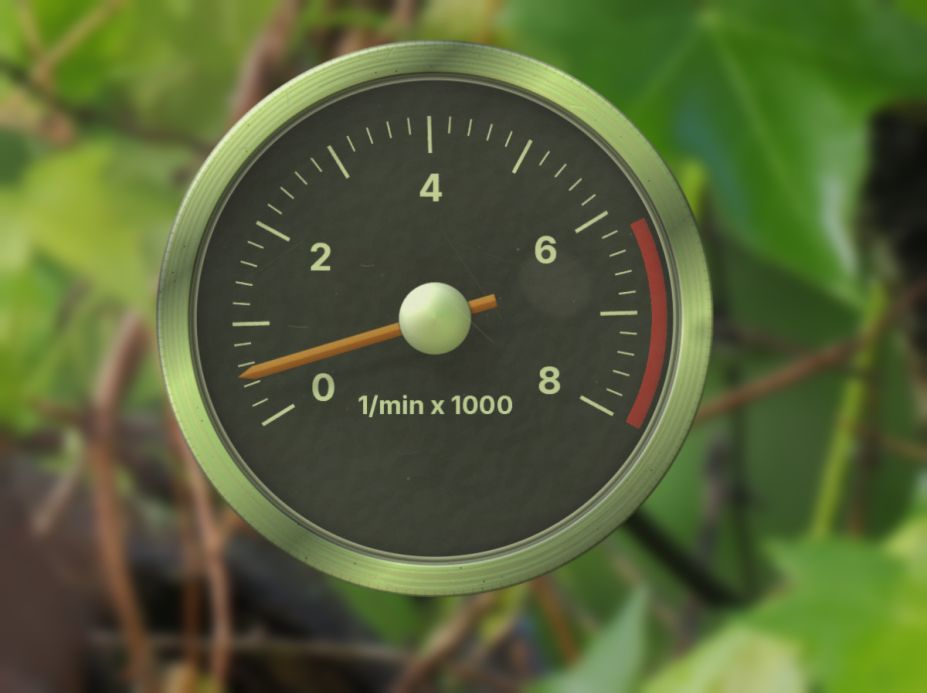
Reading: rpm 500
